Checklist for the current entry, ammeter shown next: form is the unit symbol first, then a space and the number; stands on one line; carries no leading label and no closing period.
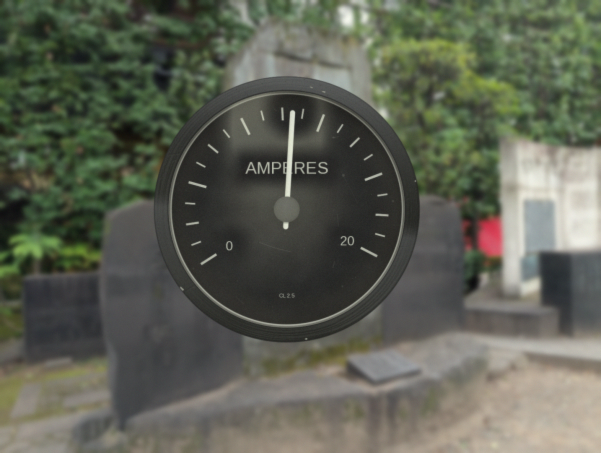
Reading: A 10.5
